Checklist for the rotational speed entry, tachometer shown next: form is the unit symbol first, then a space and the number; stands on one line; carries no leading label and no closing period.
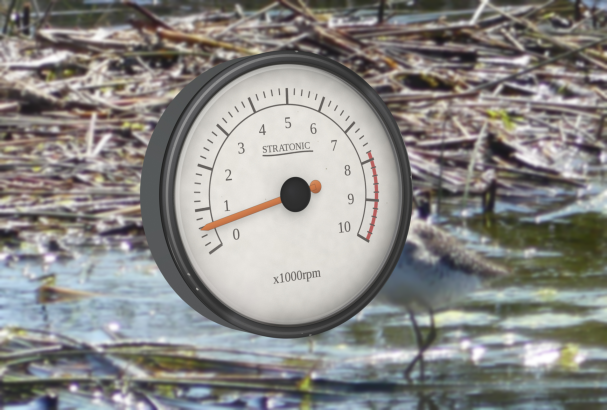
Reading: rpm 600
